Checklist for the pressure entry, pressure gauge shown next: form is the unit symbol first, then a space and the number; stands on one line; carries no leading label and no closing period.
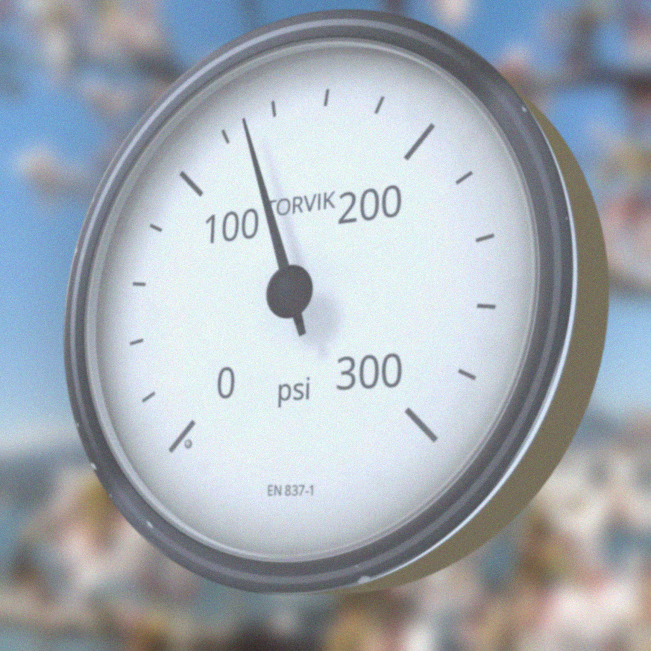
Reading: psi 130
